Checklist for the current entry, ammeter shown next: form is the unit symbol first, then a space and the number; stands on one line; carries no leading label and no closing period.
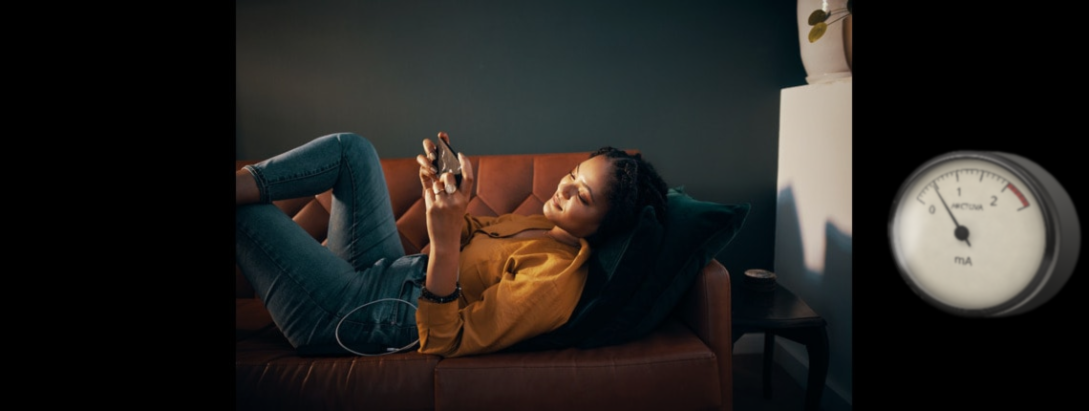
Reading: mA 0.5
